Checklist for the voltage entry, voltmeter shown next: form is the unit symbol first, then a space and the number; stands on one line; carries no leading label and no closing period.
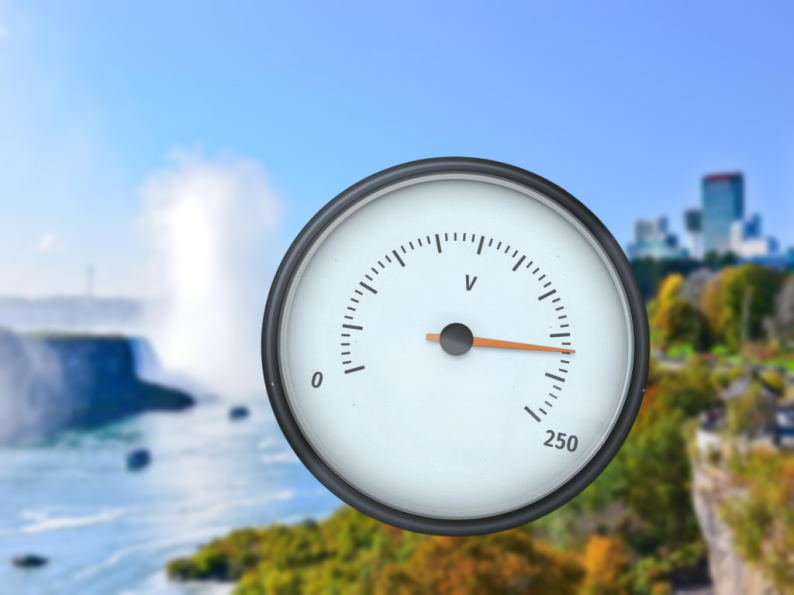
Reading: V 210
